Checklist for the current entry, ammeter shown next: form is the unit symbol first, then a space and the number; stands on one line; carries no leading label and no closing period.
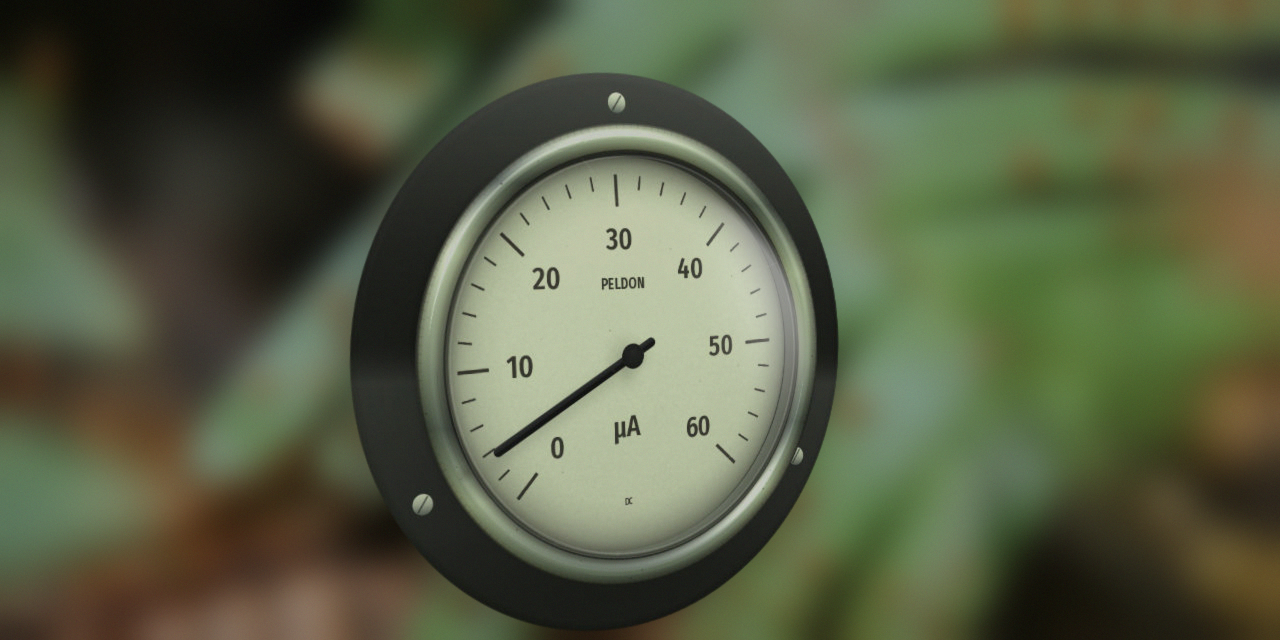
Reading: µA 4
